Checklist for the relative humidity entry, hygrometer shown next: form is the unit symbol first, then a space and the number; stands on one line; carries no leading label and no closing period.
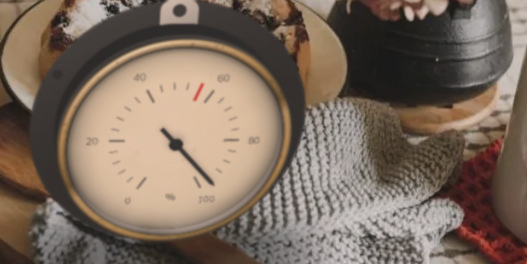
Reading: % 96
